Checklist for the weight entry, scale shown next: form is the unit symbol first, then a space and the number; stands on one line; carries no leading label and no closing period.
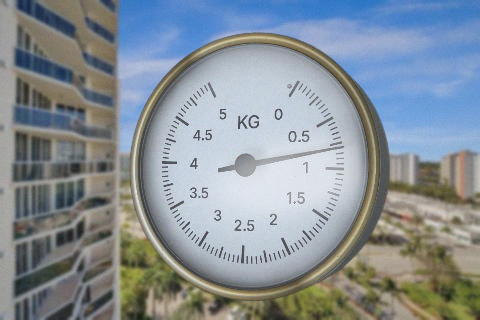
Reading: kg 0.8
